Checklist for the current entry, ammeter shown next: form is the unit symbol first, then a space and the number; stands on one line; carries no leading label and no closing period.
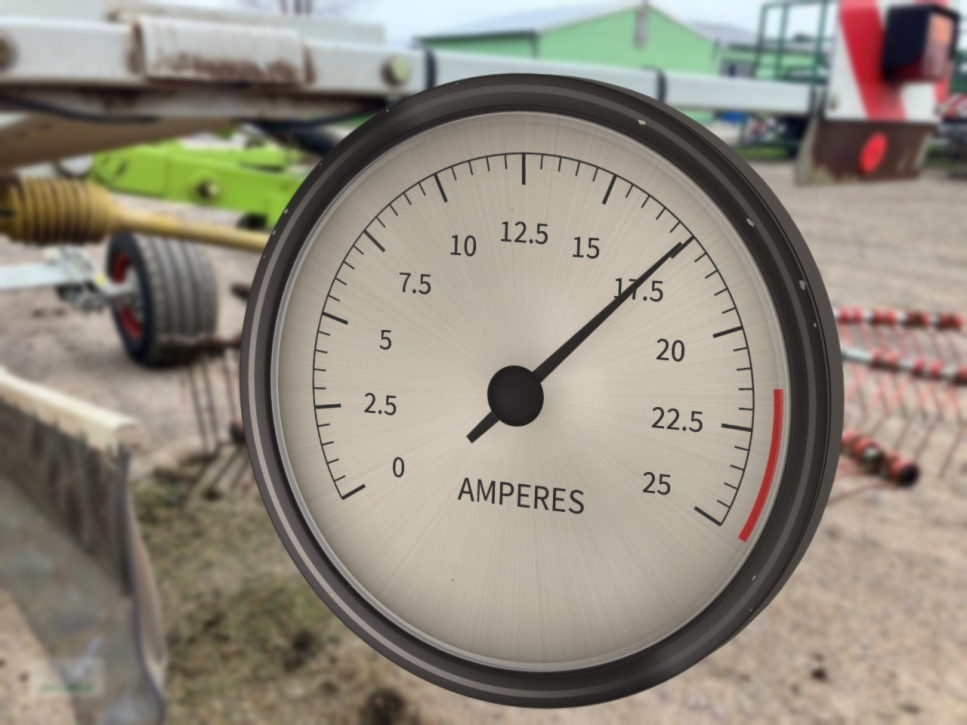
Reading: A 17.5
